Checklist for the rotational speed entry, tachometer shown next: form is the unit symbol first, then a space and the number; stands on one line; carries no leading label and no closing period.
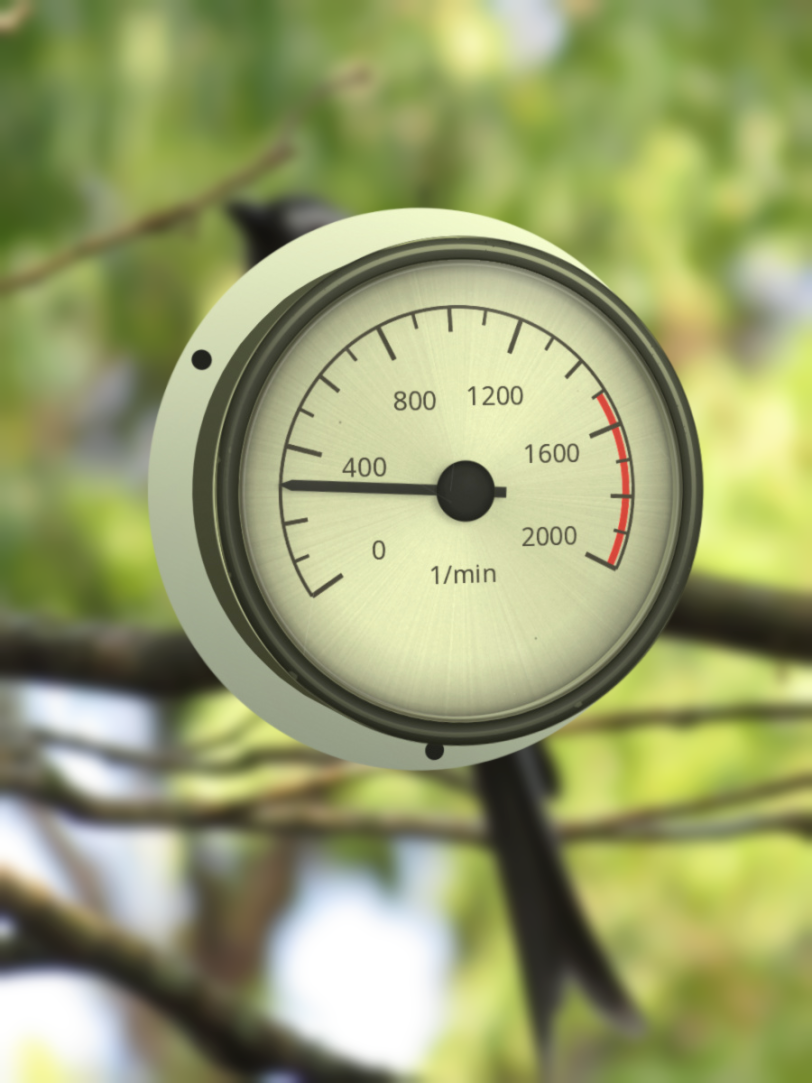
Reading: rpm 300
